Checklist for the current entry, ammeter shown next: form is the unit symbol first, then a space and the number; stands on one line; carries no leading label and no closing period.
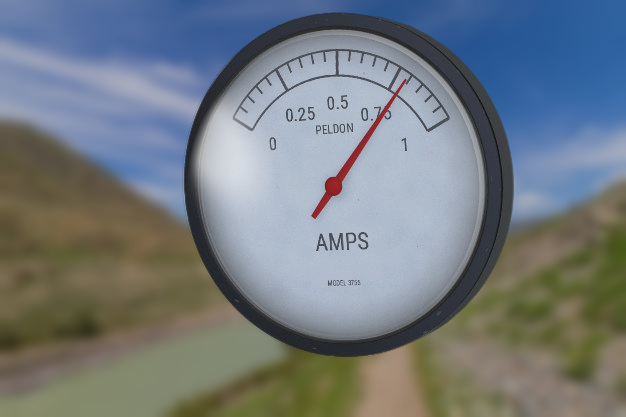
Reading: A 0.8
